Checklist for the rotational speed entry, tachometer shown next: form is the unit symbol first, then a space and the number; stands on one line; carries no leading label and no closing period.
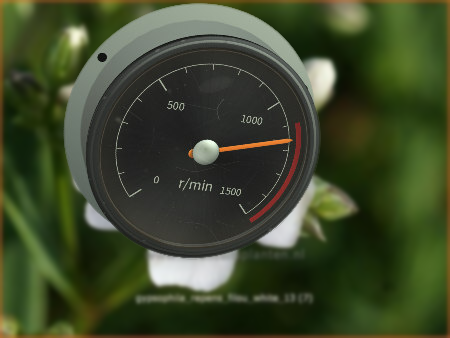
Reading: rpm 1150
